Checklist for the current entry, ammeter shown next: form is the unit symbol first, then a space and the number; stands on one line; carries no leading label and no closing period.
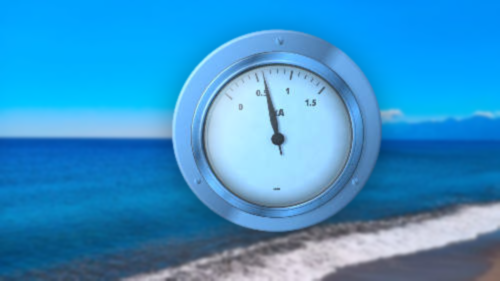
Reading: kA 0.6
